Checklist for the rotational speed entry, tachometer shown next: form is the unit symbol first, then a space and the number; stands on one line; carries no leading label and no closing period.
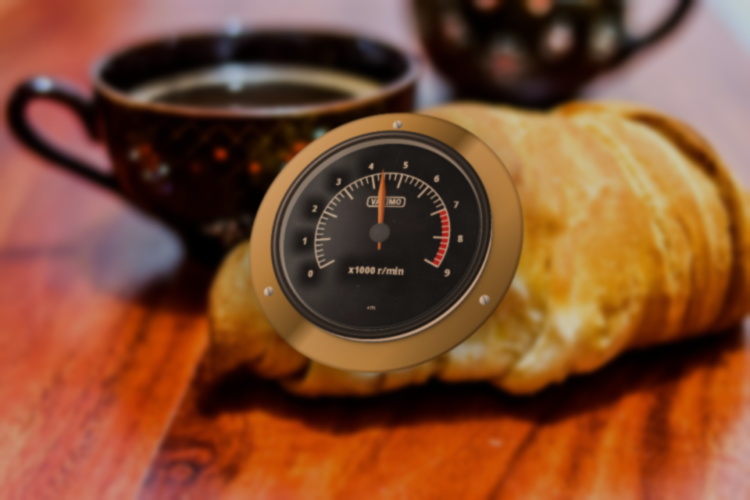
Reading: rpm 4400
